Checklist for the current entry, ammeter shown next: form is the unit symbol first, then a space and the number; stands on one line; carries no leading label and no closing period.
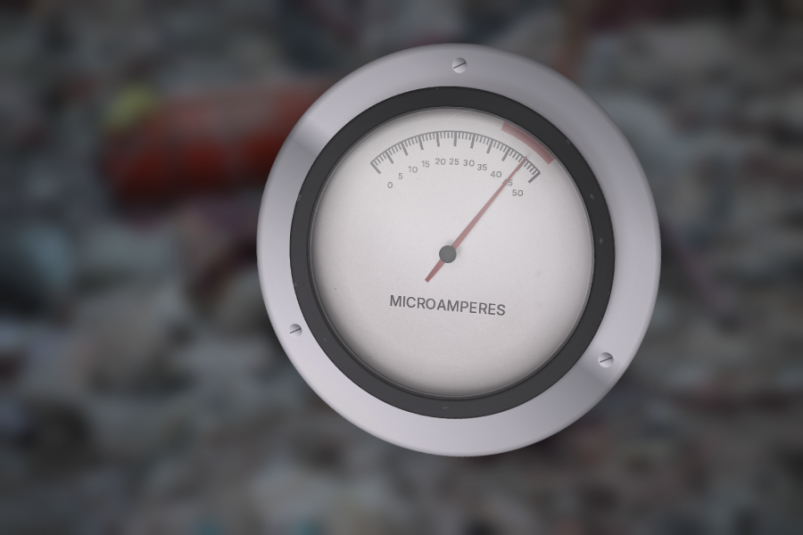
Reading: µA 45
